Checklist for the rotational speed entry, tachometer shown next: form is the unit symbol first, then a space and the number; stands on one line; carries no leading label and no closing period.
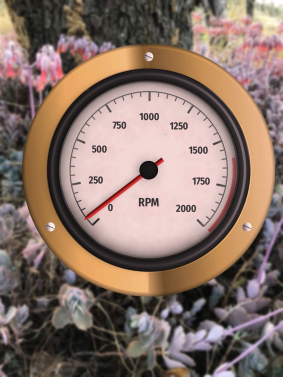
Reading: rpm 50
